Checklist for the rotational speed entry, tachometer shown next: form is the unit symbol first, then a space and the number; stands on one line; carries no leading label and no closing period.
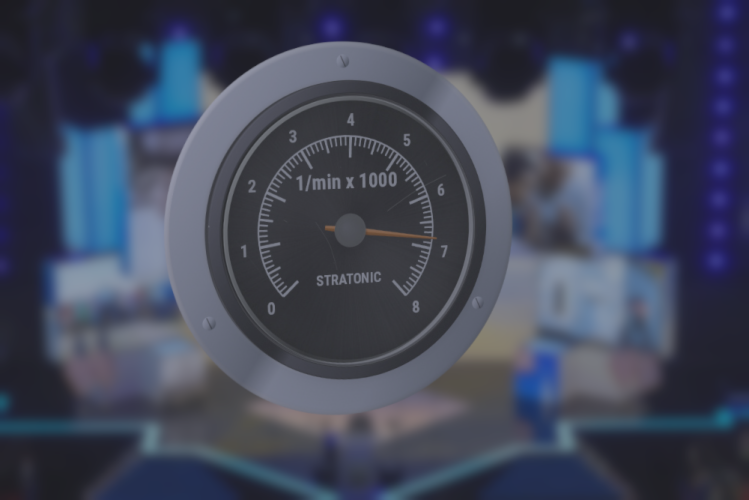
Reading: rpm 6800
